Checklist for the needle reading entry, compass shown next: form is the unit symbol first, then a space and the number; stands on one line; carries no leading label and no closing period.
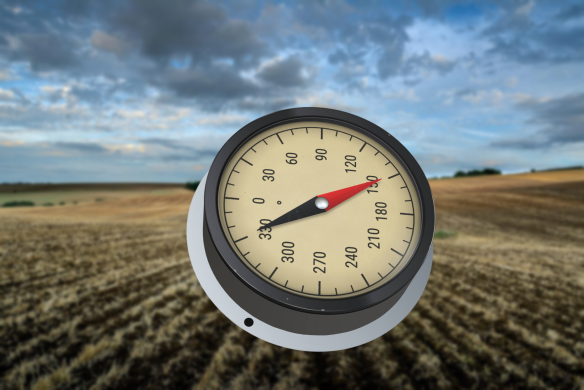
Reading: ° 150
